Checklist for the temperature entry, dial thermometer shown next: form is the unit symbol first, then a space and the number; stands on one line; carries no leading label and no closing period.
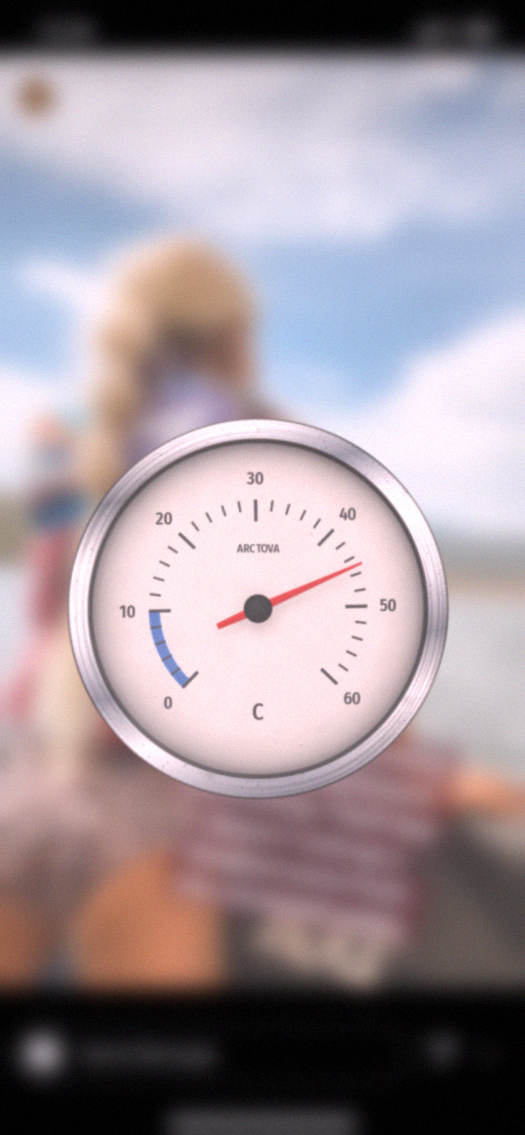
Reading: °C 45
